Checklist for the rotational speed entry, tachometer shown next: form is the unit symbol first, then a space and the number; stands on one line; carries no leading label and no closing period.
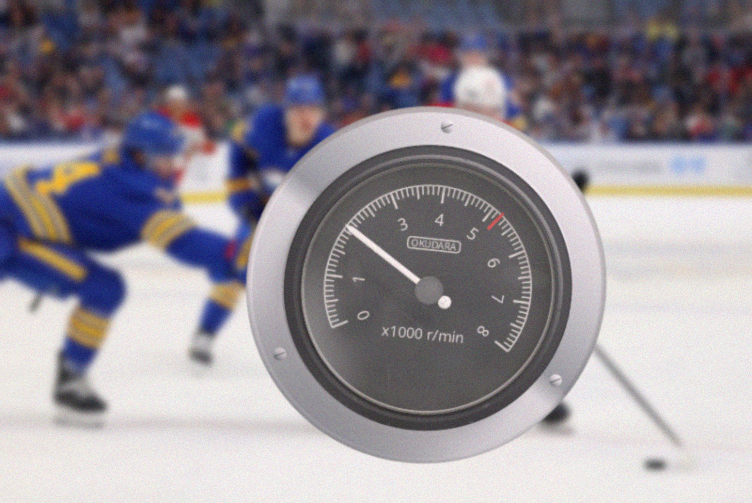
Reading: rpm 2000
